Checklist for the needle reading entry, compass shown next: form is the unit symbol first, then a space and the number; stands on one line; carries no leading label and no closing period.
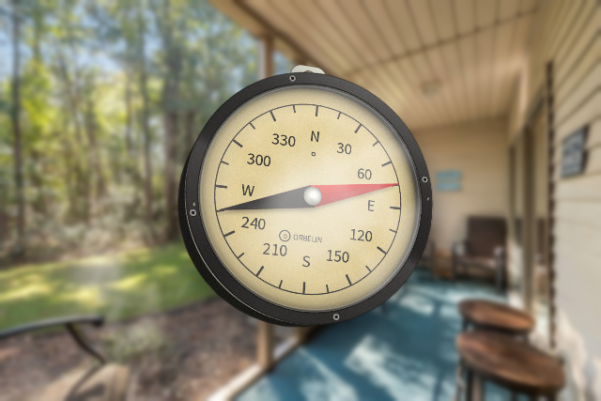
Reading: ° 75
